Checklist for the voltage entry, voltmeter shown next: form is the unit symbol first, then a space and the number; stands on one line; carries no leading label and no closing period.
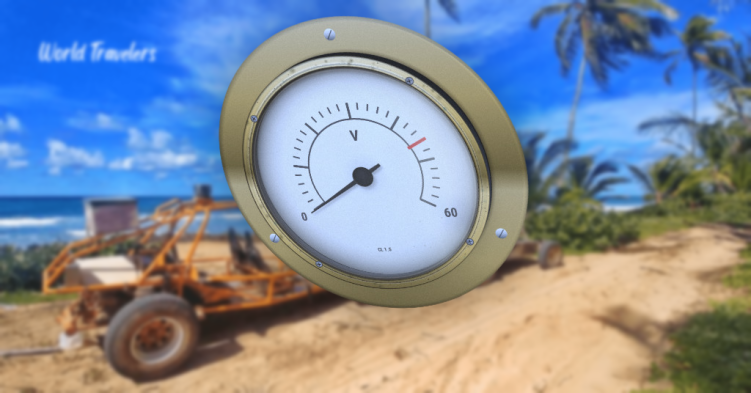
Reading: V 0
